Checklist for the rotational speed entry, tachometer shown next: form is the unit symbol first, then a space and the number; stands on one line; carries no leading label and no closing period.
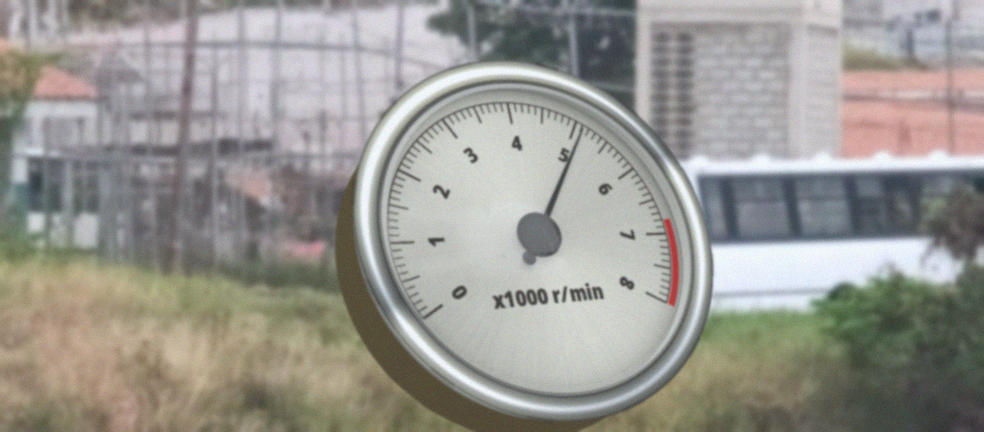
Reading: rpm 5100
